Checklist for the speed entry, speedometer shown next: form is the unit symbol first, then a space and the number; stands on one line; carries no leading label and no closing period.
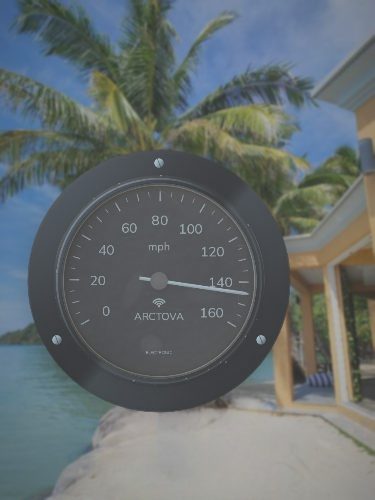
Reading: mph 145
